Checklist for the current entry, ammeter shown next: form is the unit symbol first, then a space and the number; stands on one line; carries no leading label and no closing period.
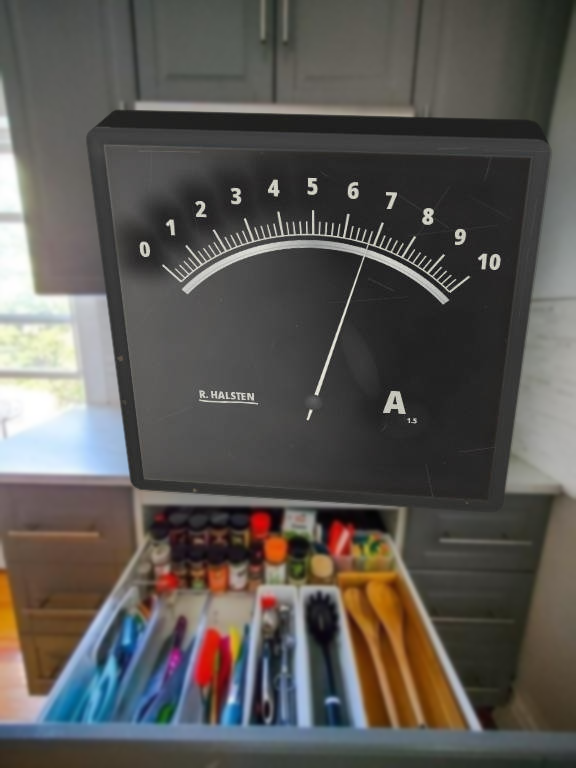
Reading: A 6.8
